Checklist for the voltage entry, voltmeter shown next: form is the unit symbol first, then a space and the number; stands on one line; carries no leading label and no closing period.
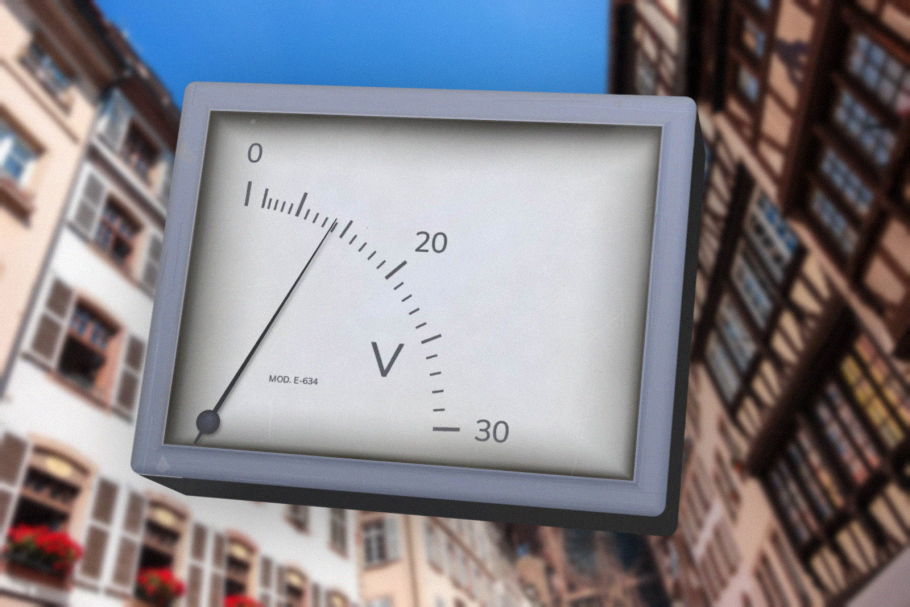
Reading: V 14
